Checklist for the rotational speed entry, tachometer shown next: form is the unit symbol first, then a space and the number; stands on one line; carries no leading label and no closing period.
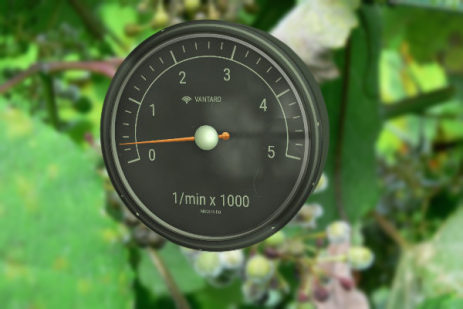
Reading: rpm 300
